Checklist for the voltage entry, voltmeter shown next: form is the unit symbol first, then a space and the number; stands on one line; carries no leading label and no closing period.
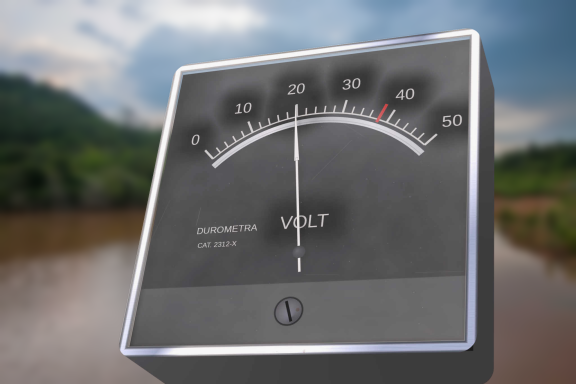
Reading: V 20
